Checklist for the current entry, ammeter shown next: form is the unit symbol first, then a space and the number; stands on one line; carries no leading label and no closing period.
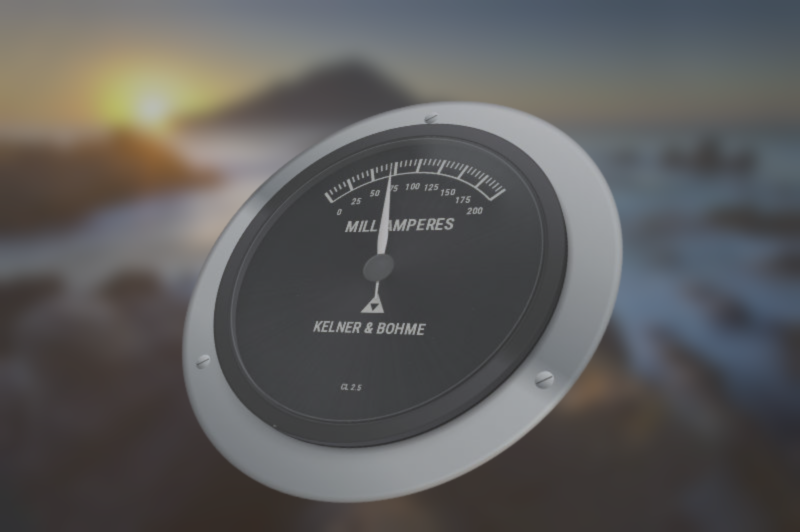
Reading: mA 75
